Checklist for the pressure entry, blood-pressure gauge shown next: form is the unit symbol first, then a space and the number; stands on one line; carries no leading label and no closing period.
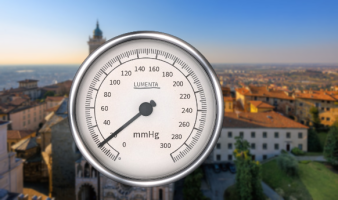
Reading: mmHg 20
